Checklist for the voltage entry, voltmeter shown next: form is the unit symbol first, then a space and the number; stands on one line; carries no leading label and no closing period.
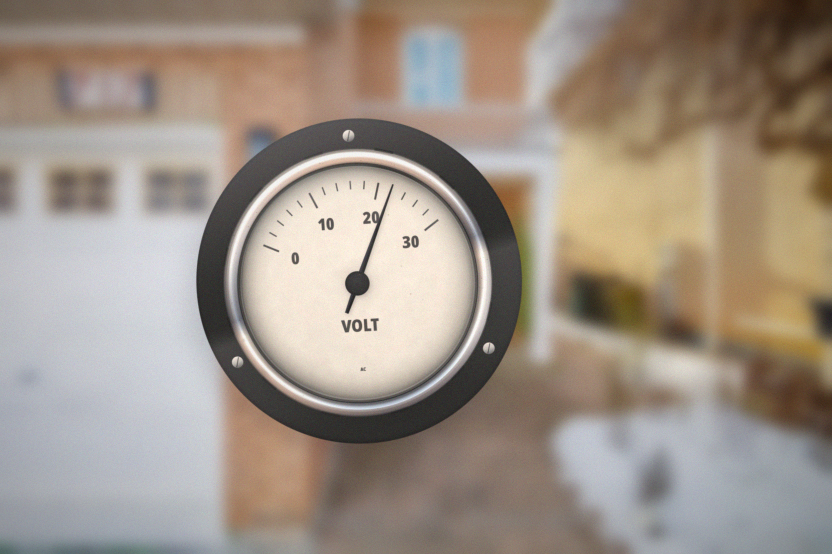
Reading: V 22
